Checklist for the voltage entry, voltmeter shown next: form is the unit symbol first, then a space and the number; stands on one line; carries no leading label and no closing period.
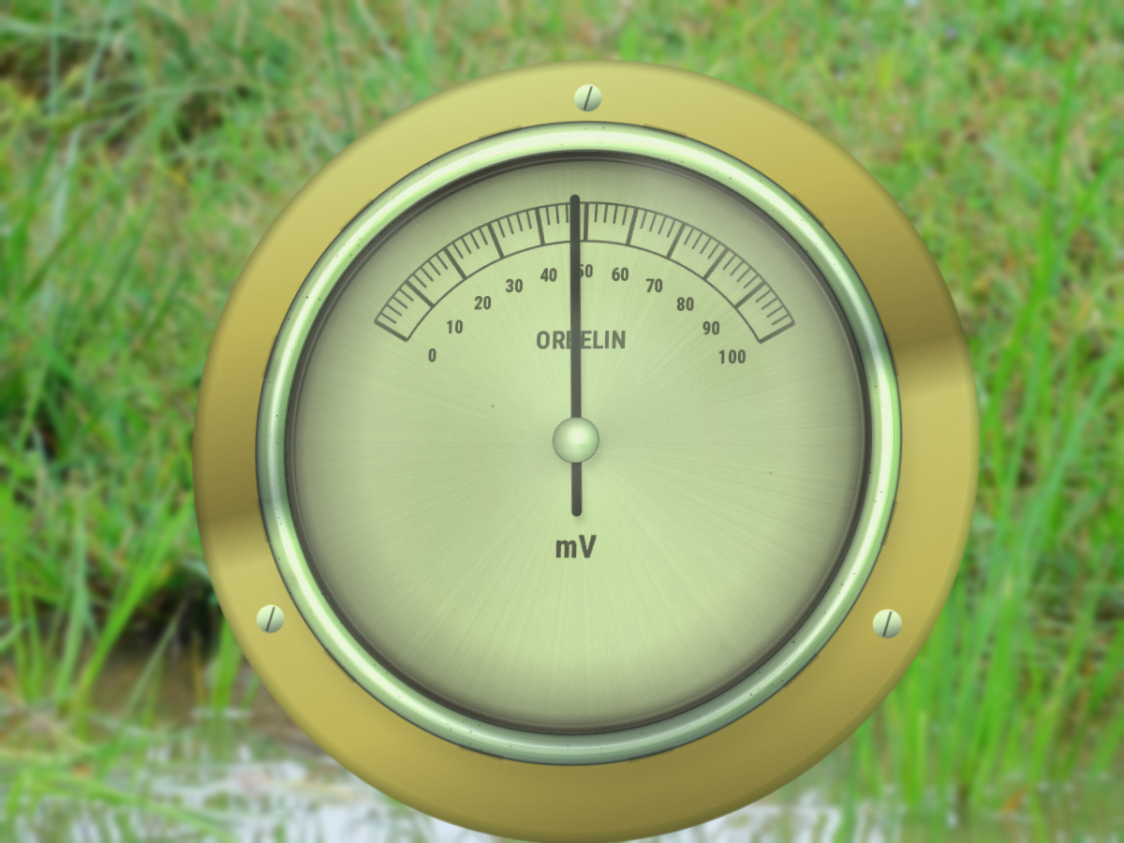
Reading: mV 48
